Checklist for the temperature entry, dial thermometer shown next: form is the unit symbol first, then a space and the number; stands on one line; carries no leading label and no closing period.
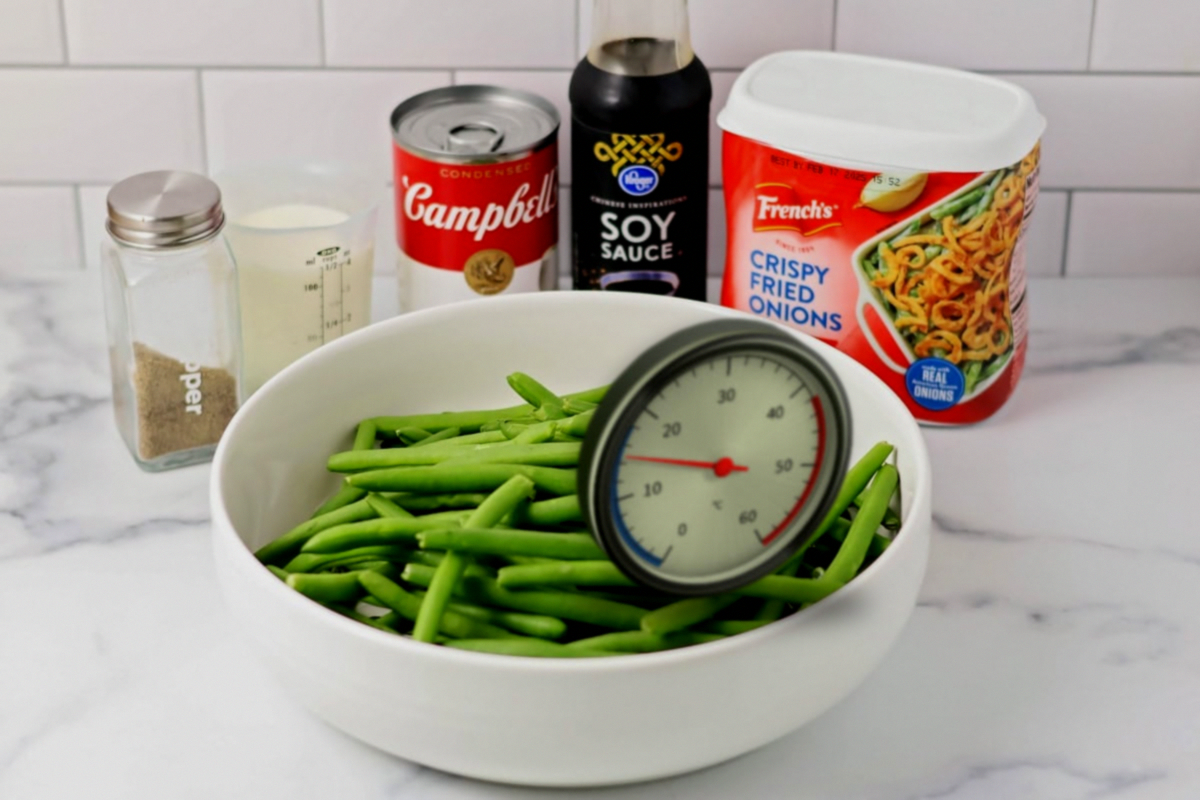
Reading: °C 15
